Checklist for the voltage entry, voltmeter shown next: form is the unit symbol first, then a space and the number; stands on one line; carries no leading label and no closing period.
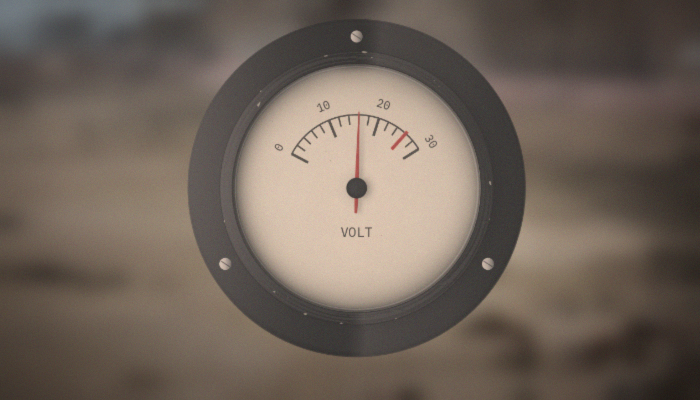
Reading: V 16
